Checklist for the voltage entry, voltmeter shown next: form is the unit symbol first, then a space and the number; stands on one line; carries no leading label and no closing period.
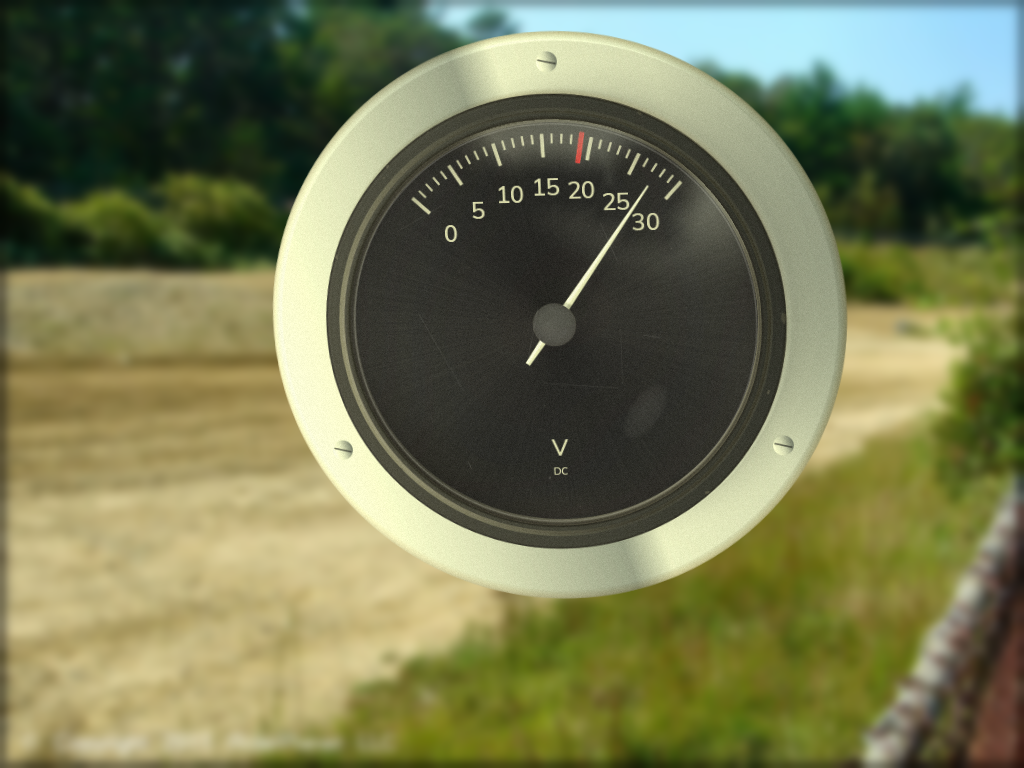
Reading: V 27.5
